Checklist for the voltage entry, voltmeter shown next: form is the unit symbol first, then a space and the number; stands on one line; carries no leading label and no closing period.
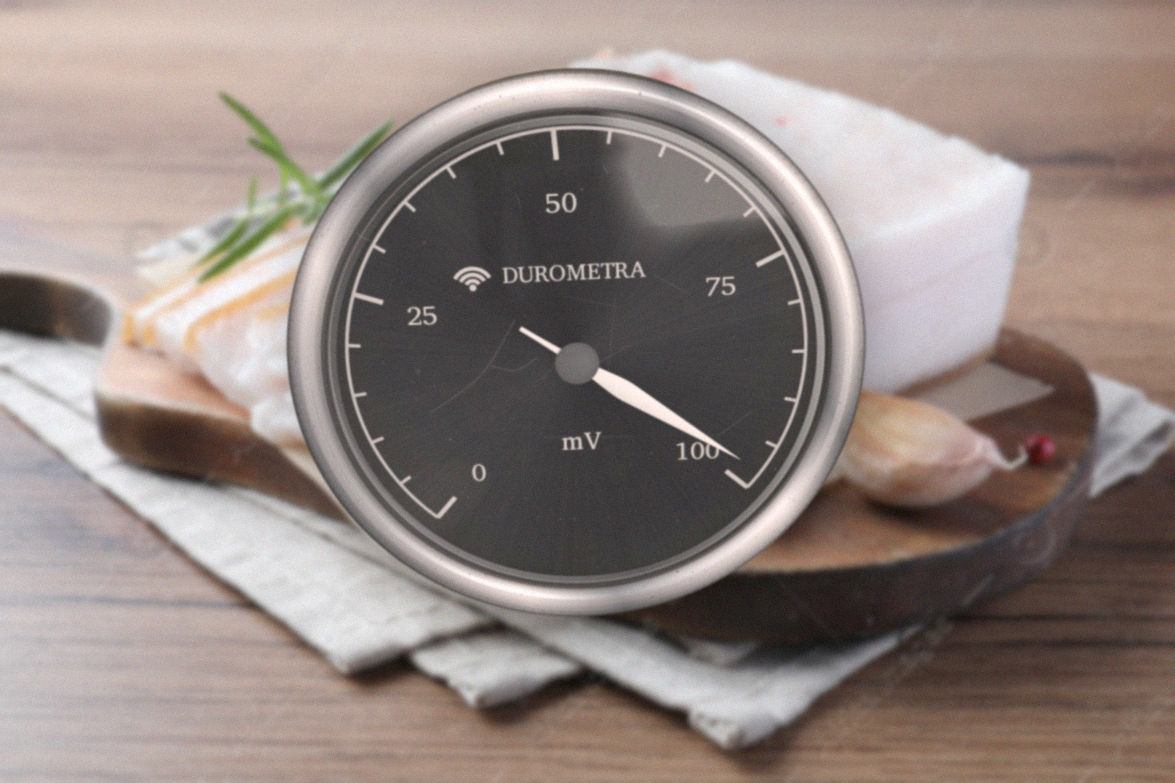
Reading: mV 97.5
